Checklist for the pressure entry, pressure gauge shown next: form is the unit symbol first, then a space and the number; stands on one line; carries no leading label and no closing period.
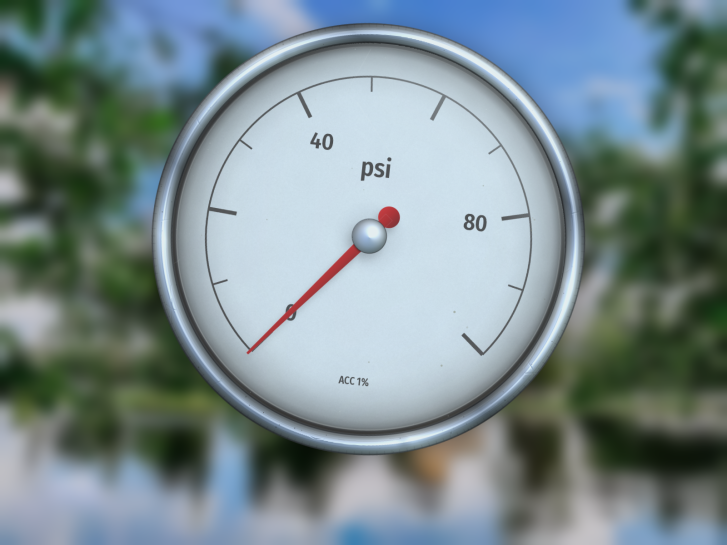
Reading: psi 0
